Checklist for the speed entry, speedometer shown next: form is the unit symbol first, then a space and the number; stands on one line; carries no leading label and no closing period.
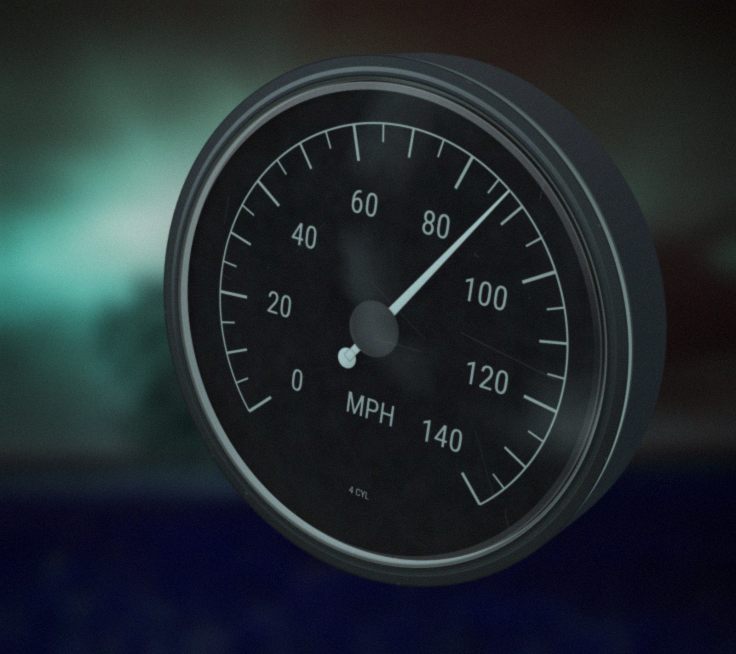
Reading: mph 87.5
